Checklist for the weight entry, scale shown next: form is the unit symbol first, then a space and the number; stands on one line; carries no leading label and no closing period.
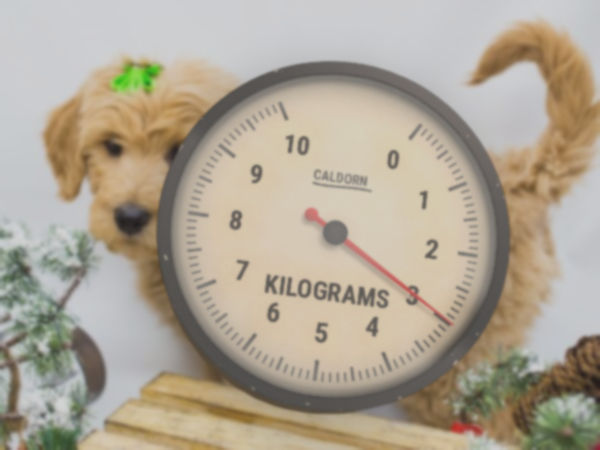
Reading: kg 3
